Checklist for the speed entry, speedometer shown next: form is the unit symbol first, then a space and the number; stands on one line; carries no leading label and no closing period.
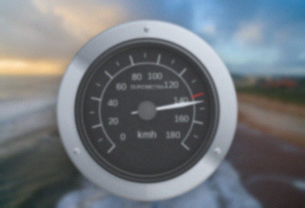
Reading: km/h 145
